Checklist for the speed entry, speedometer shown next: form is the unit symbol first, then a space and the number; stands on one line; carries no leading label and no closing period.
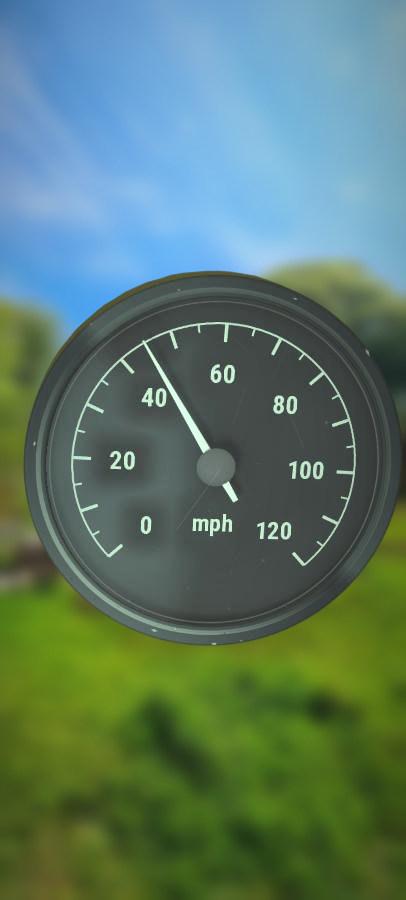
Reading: mph 45
